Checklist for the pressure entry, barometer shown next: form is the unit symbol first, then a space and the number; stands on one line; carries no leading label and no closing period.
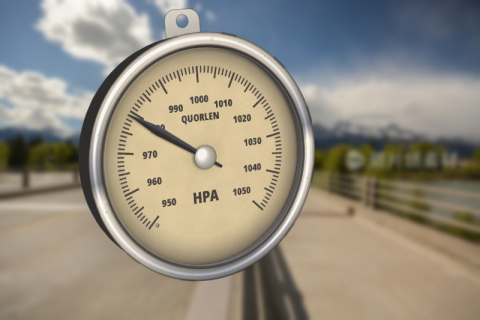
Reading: hPa 979
